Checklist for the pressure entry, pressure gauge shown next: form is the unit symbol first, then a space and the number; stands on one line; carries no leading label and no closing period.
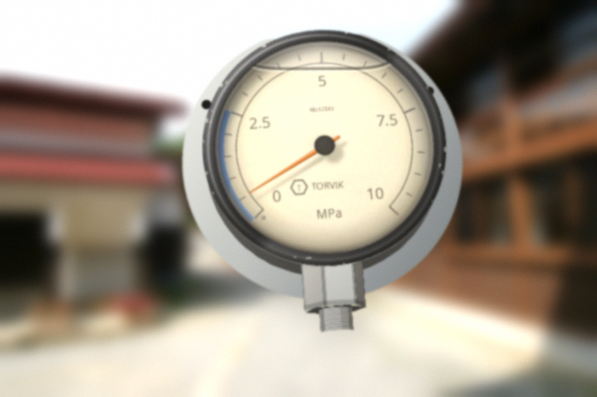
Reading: MPa 0.5
